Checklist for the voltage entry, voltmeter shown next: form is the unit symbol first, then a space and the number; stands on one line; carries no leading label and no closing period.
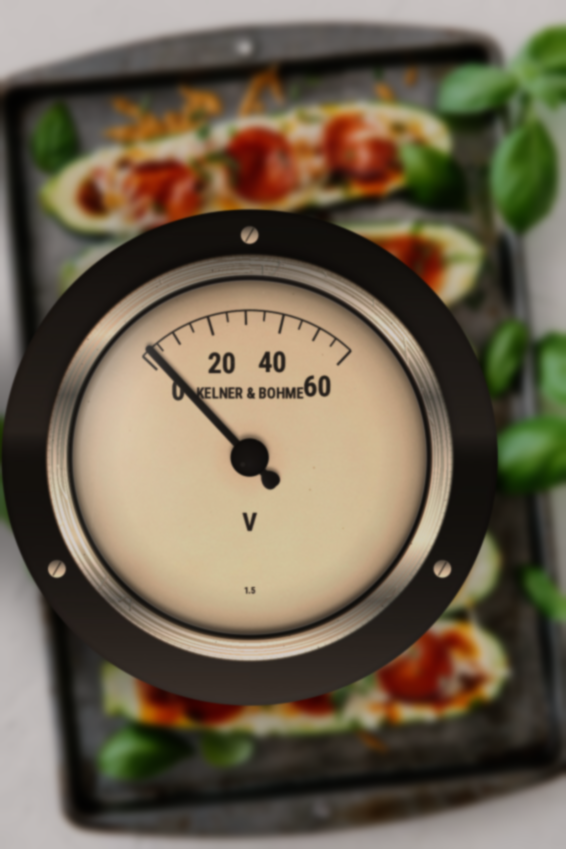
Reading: V 2.5
